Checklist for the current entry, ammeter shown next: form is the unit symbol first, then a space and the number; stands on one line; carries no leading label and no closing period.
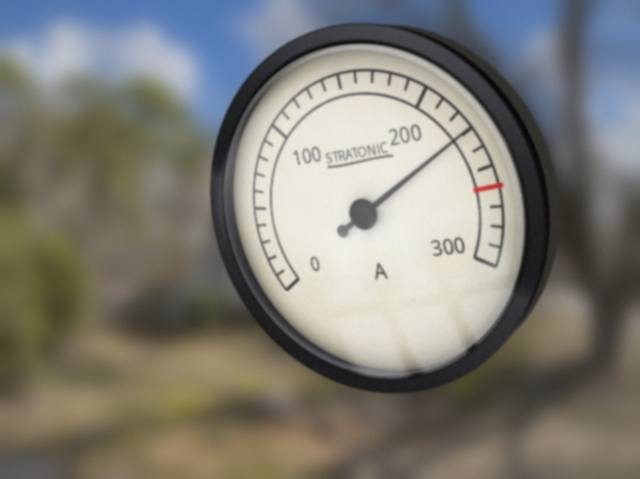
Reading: A 230
